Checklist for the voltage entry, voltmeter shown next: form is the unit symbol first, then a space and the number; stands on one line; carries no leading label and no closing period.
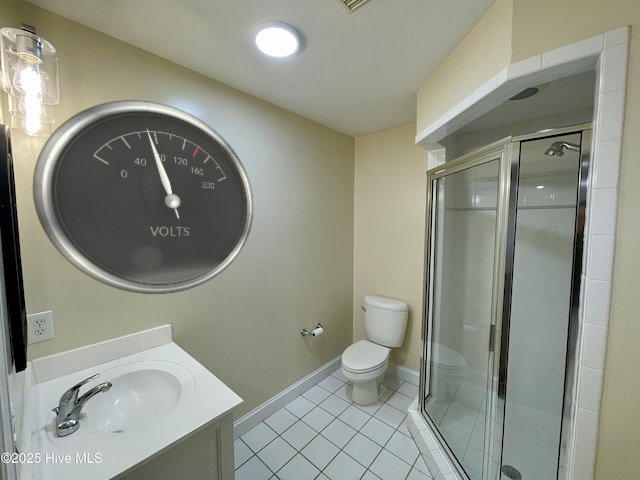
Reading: V 70
